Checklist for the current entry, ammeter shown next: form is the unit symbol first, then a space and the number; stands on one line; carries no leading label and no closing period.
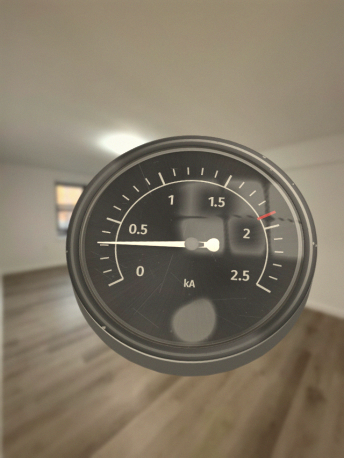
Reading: kA 0.3
